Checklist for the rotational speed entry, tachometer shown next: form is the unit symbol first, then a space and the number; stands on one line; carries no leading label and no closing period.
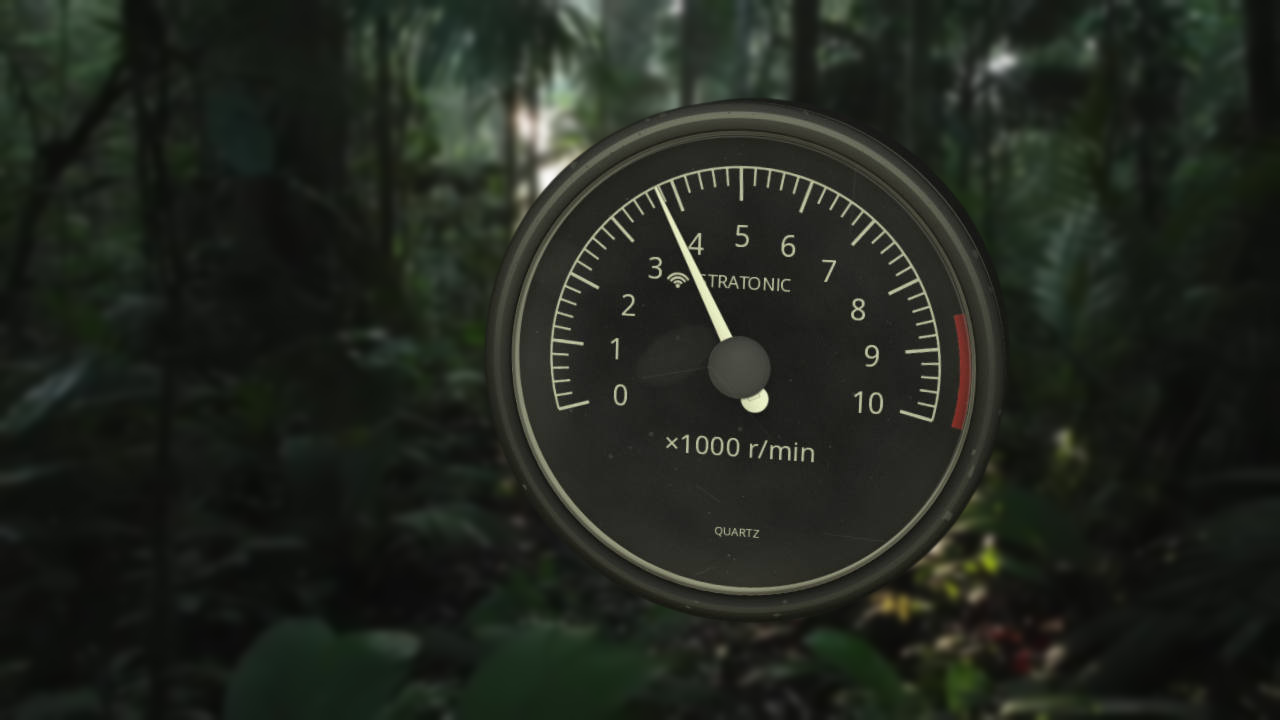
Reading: rpm 3800
